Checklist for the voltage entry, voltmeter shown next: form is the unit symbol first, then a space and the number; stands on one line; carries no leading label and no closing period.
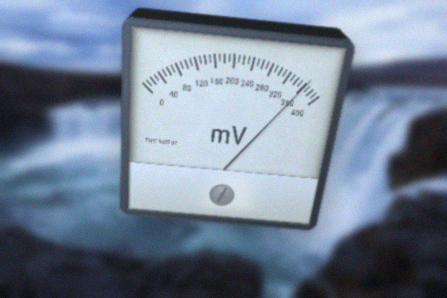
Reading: mV 360
